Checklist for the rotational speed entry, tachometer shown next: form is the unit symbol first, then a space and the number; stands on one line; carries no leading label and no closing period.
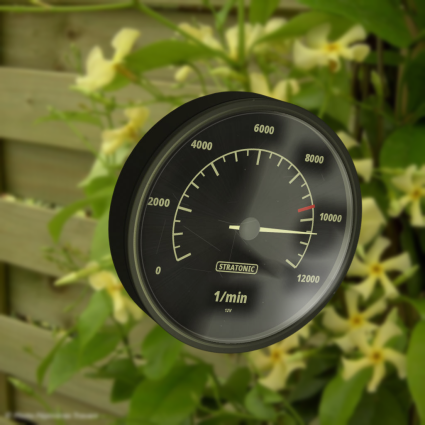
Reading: rpm 10500
